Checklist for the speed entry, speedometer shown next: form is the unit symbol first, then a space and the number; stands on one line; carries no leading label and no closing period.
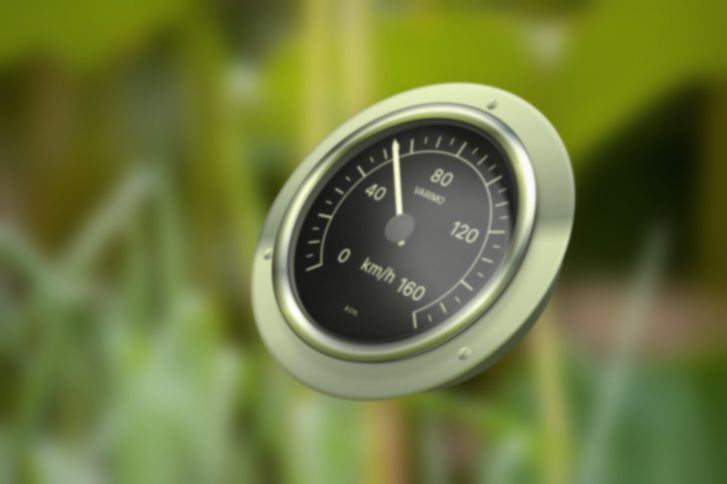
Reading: km/h 55
